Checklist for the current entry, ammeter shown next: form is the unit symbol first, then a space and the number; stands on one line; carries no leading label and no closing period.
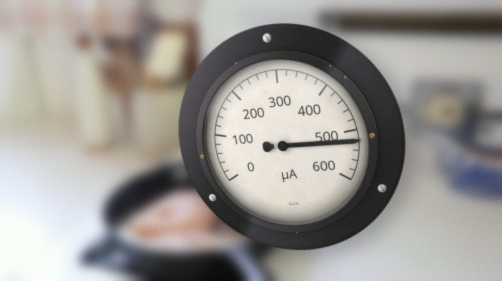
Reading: µA 520
